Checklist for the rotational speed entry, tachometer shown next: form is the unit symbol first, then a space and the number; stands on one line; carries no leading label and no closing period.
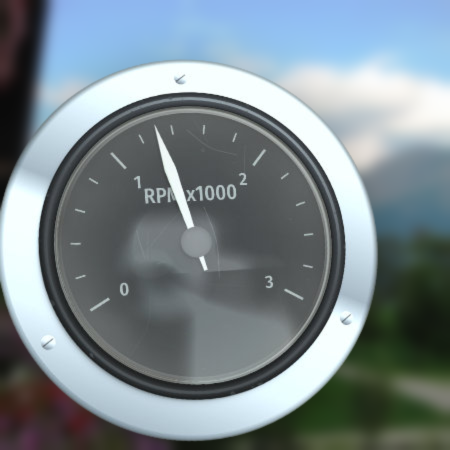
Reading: rpm 1300
